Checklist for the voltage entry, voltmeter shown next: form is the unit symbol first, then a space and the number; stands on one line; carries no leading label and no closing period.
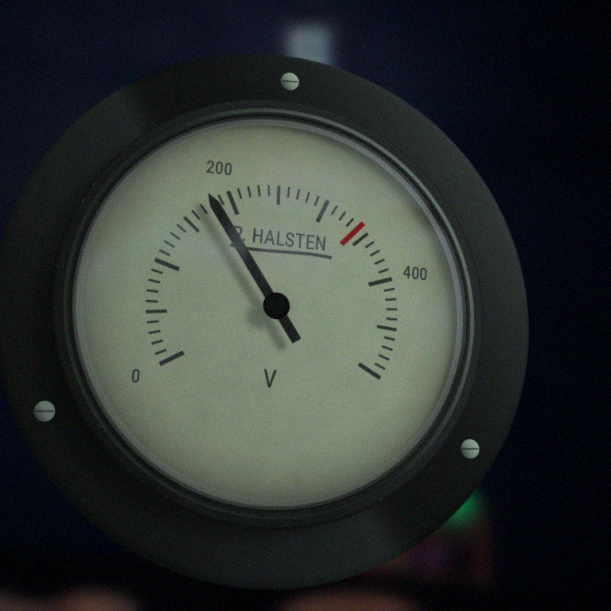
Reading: V 180
